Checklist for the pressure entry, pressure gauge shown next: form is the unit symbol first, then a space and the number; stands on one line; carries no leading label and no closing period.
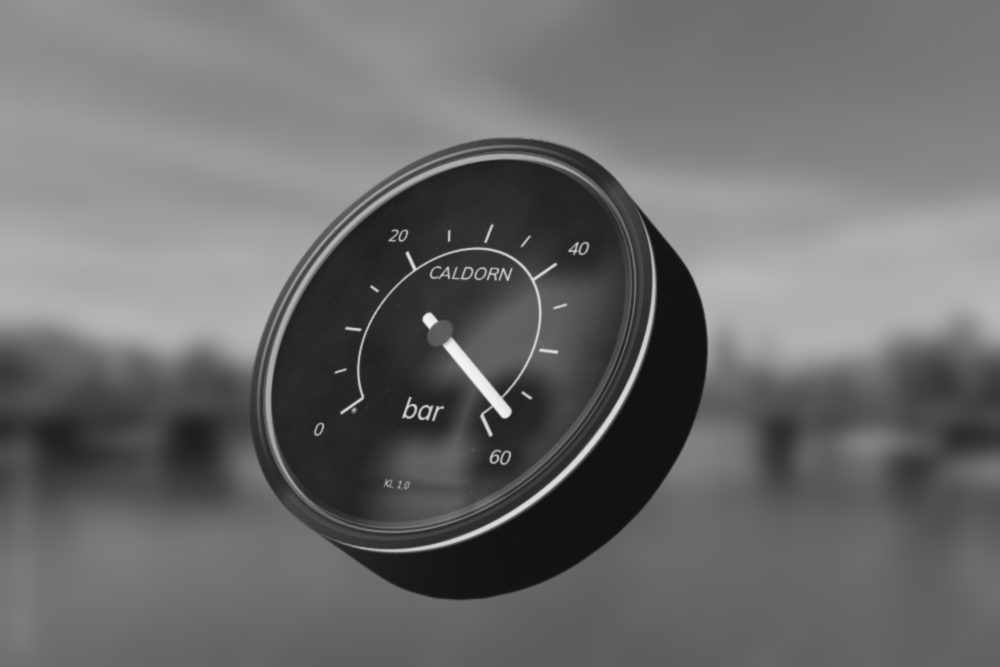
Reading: bar 57.5
